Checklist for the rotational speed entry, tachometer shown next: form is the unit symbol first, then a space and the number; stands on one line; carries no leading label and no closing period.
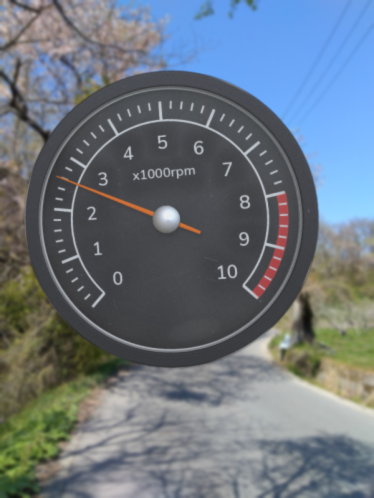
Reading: rpm 2600
